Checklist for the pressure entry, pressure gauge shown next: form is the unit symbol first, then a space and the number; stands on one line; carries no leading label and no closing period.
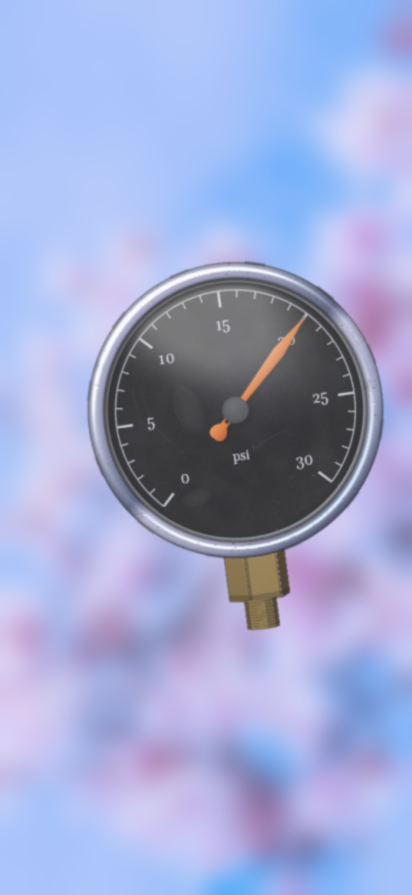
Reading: psi 20
